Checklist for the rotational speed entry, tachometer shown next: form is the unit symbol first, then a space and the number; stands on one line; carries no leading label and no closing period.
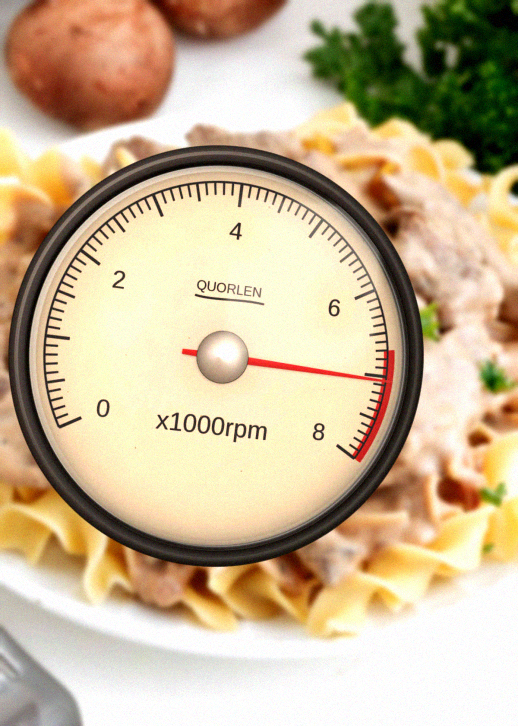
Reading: rpm 7050
